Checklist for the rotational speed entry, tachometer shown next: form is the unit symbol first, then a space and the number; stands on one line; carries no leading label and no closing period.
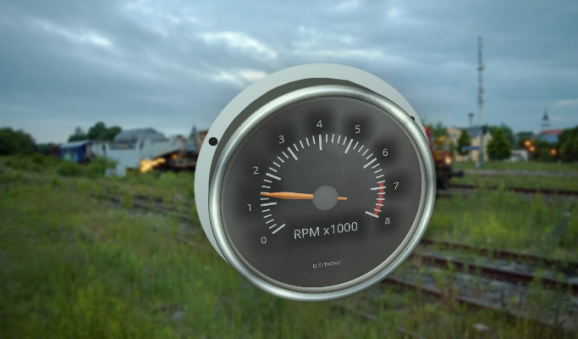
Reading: rpm 1400
